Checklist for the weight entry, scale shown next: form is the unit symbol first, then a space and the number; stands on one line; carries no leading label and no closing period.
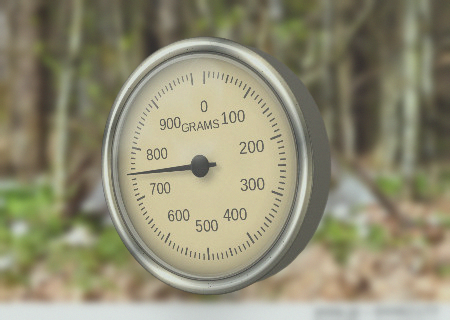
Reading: g 750
